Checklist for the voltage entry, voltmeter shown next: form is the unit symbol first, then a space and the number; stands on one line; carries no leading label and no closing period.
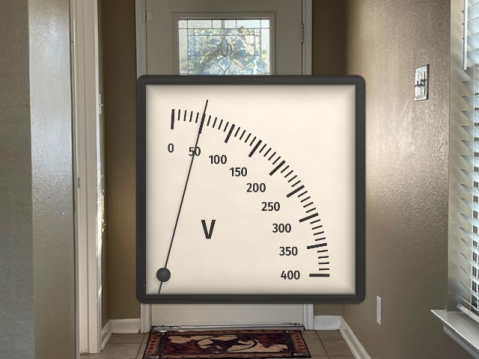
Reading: V 50
